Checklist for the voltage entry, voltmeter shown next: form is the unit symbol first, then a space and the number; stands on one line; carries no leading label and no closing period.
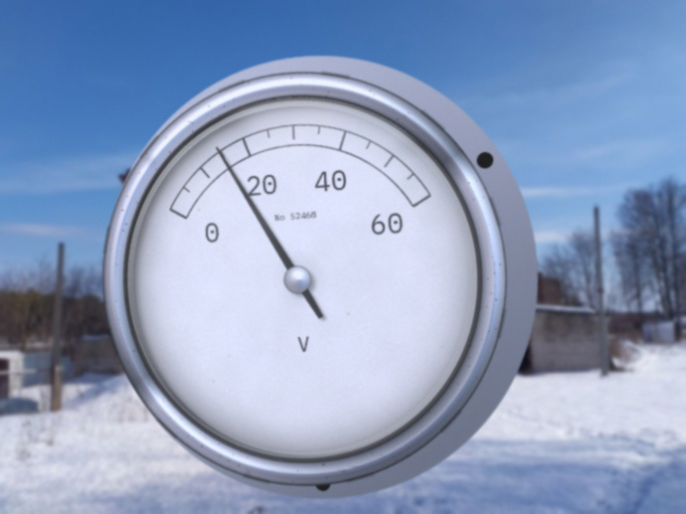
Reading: V 15
